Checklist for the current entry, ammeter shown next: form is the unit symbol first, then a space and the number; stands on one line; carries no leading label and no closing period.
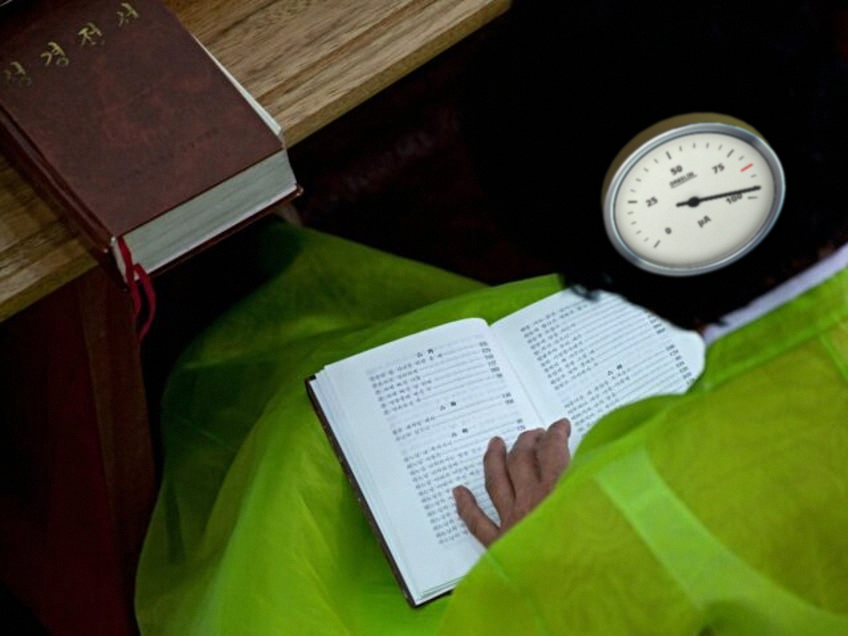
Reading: µA 95
